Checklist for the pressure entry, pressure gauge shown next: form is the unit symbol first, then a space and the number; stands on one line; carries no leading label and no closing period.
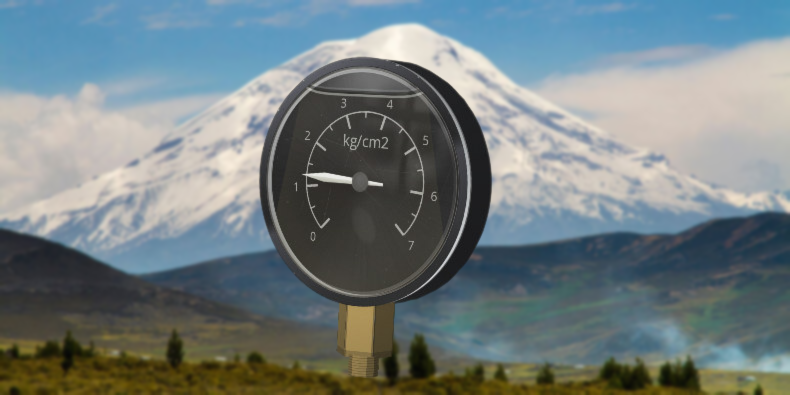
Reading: kg/cm² 1.25
